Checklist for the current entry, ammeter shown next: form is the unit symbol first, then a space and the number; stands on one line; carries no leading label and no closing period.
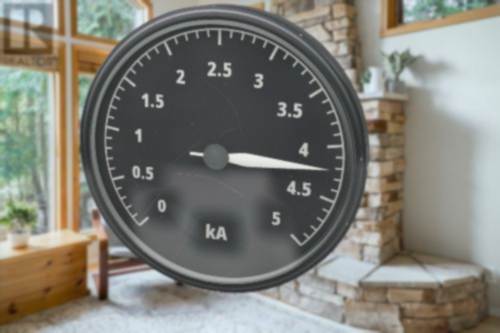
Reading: kA 4.2
